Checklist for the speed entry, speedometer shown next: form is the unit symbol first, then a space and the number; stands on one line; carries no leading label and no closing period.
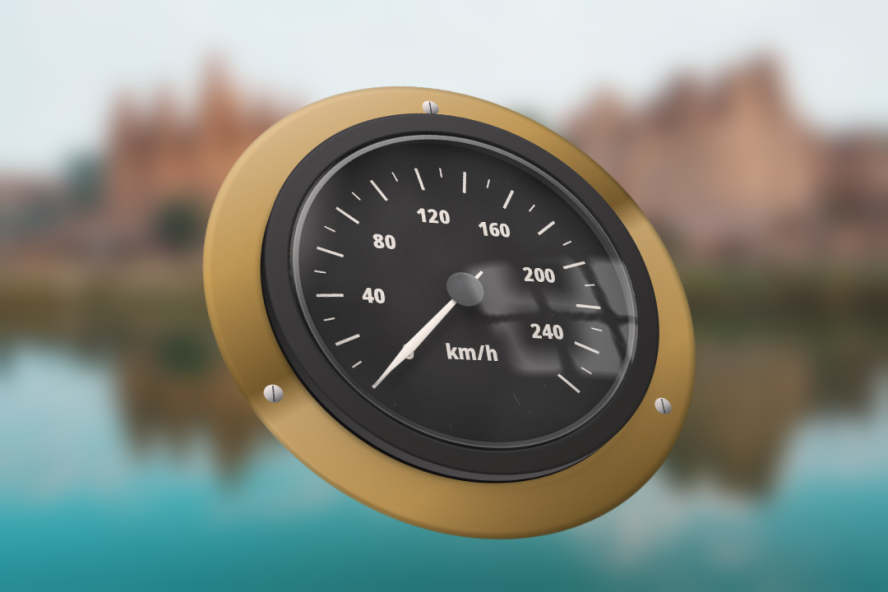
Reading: km/h 0
